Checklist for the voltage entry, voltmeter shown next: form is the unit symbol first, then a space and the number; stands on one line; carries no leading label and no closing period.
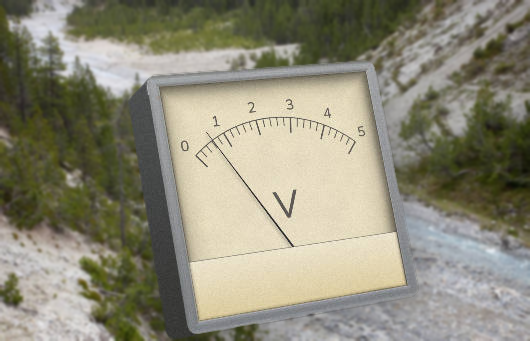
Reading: V 0.6
